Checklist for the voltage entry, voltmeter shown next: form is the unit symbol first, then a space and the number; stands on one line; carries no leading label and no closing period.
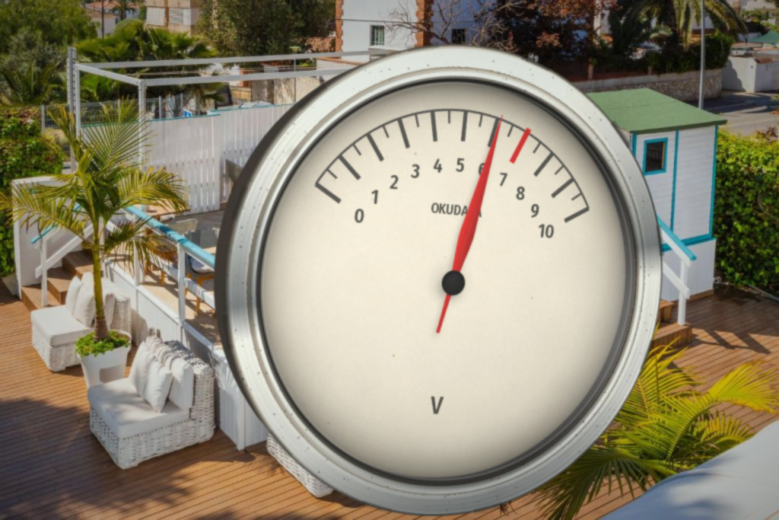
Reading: V 6
